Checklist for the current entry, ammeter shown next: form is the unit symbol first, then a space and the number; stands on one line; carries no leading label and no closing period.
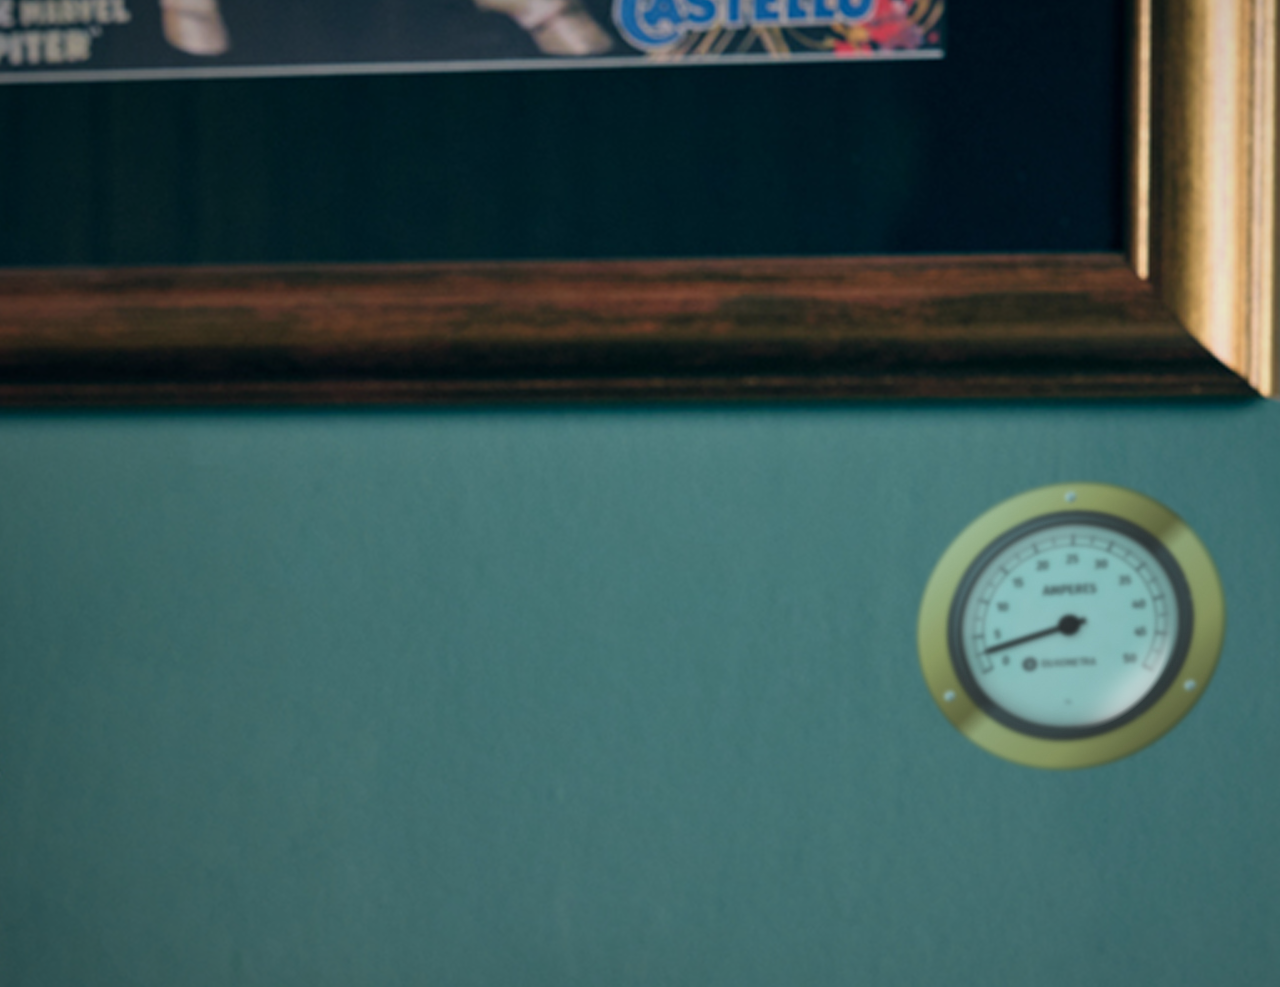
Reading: A 2.5
